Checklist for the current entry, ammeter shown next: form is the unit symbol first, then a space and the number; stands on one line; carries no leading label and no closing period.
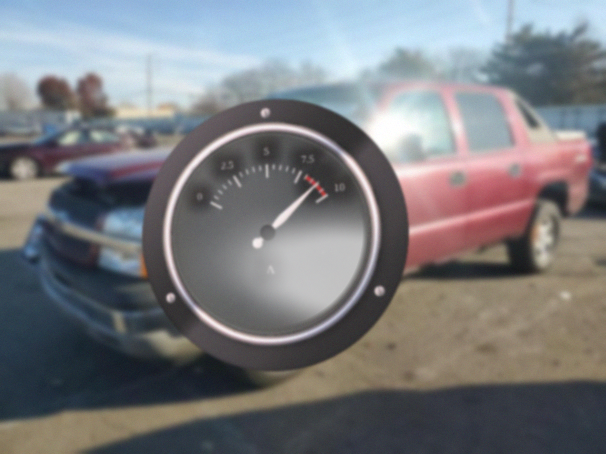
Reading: A 9
